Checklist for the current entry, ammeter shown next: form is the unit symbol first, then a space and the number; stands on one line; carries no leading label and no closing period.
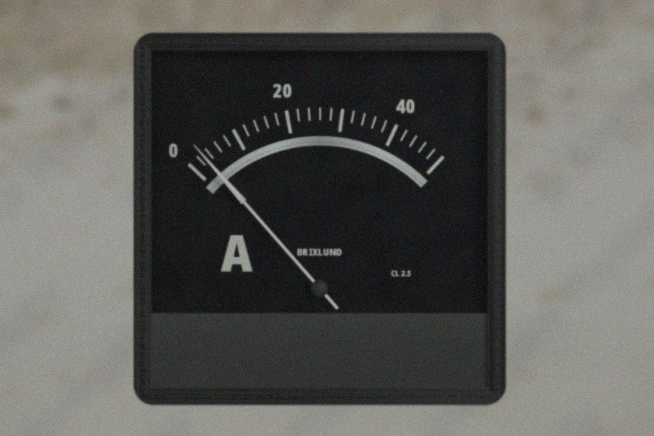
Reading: A 3
